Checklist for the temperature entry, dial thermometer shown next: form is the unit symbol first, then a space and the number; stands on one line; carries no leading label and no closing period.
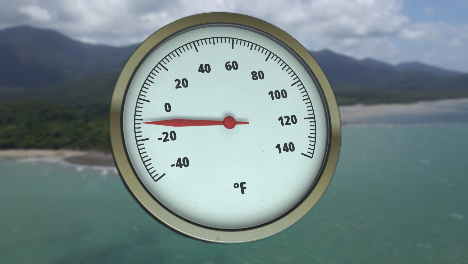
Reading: °F -12
